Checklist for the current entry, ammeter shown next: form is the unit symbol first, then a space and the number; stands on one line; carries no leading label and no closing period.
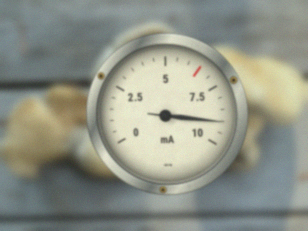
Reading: mA 9
